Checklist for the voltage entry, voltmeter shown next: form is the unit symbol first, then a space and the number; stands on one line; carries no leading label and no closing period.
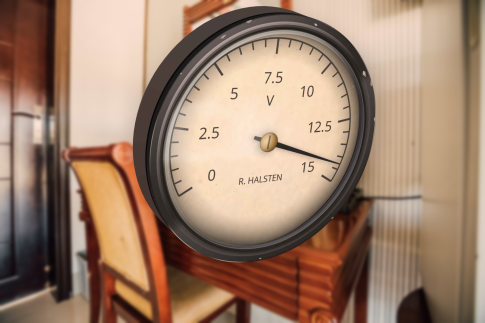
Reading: V 14.25
